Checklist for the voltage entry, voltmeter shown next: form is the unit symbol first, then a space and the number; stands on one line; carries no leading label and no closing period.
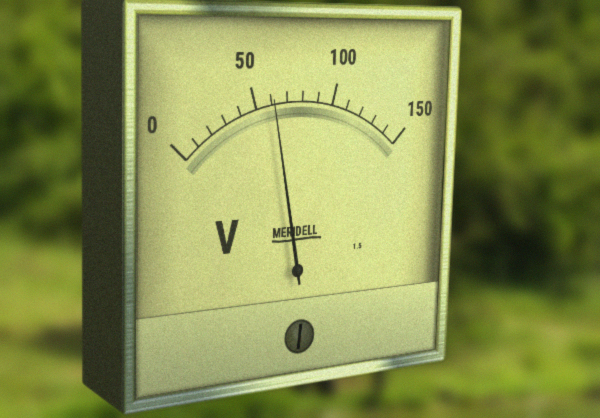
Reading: V 60
